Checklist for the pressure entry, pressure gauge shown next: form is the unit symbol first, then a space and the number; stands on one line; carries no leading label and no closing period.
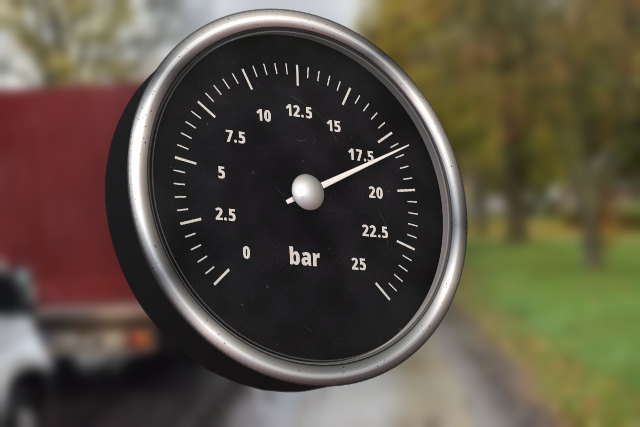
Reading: bar 18.25
